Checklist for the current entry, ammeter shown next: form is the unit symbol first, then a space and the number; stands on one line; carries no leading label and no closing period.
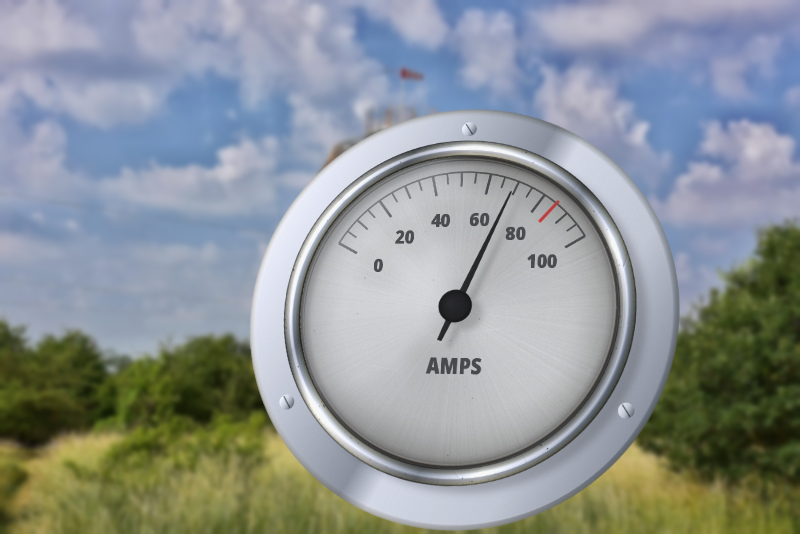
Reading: A 70
